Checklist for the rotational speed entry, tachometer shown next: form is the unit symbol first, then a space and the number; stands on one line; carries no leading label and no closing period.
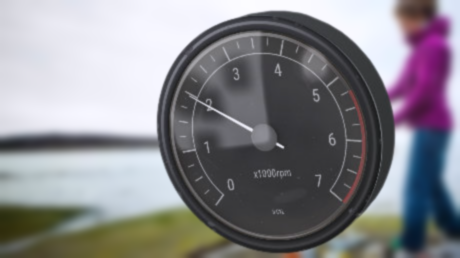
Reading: rpm 2000
